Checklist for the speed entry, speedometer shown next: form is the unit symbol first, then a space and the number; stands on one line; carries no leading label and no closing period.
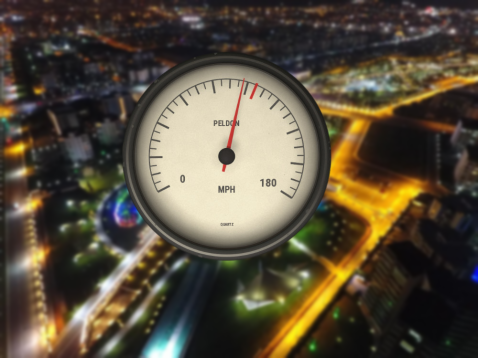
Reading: mph 97.5
